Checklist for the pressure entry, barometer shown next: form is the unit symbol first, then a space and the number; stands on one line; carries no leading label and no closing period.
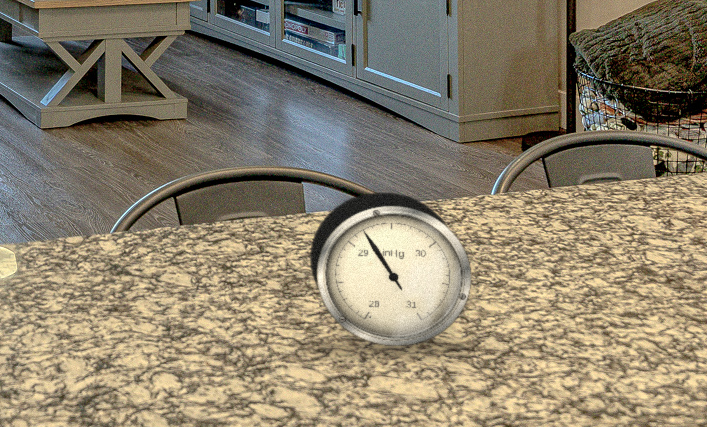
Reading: inHg 29.2
